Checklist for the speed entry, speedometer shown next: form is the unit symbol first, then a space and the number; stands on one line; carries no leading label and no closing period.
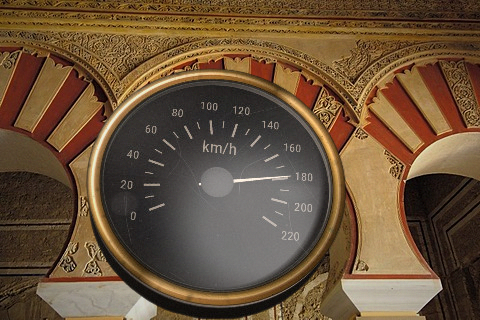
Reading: km/h 180
